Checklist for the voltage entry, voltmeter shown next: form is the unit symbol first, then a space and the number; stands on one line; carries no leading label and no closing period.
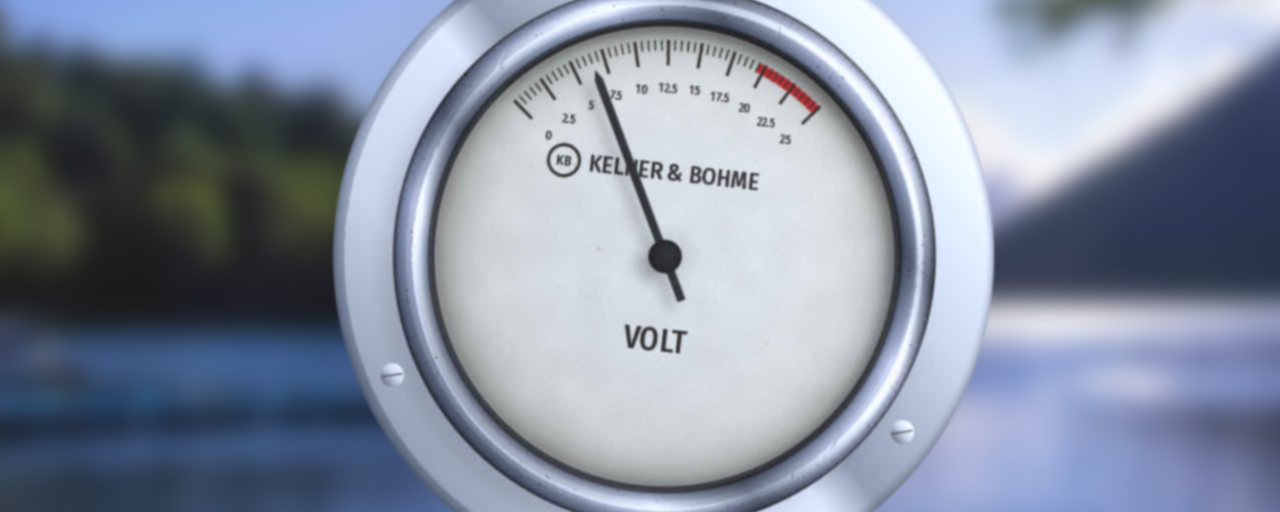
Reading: V 6.5
